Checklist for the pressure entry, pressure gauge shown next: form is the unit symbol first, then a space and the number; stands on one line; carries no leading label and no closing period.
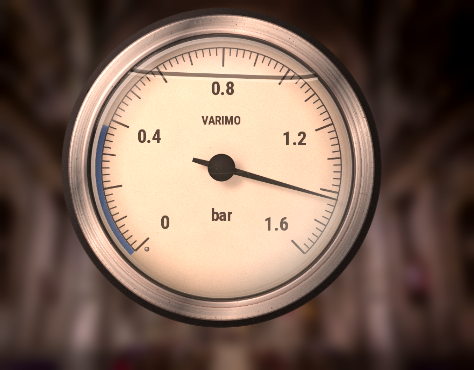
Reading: bar 1.42
